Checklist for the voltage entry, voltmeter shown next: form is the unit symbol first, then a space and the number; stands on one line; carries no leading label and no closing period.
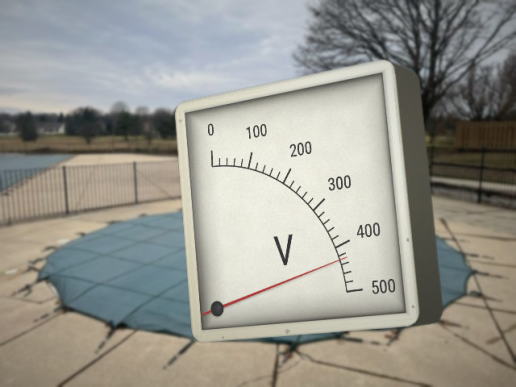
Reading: V 430
